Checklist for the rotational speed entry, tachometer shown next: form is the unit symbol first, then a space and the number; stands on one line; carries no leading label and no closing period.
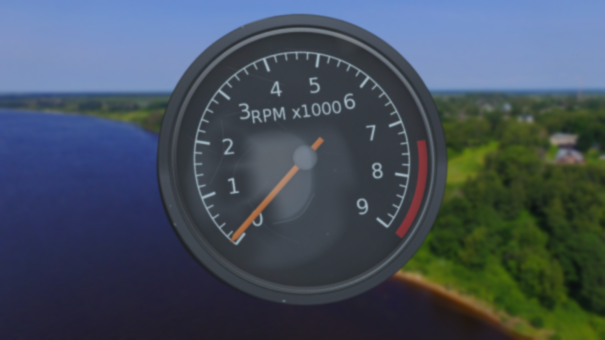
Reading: rpm 100
